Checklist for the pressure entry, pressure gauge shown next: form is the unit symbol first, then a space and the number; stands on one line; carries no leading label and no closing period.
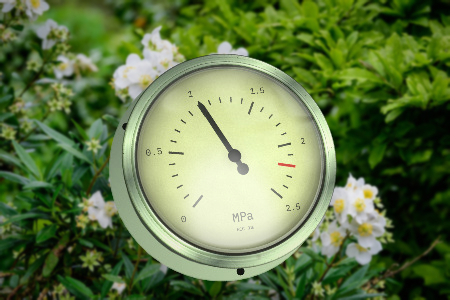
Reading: MPa 1
